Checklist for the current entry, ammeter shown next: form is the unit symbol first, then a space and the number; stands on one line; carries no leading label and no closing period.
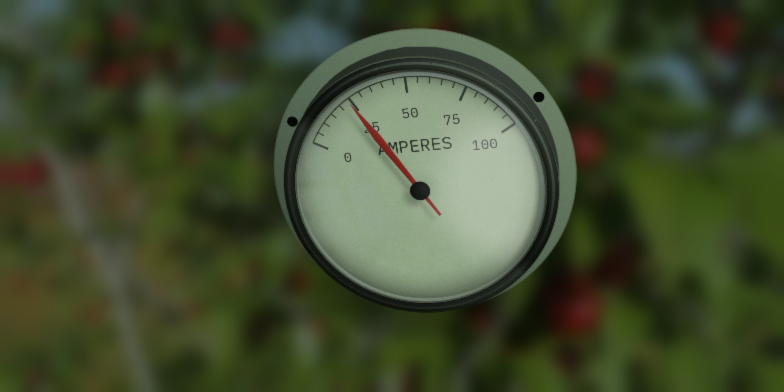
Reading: A 25
